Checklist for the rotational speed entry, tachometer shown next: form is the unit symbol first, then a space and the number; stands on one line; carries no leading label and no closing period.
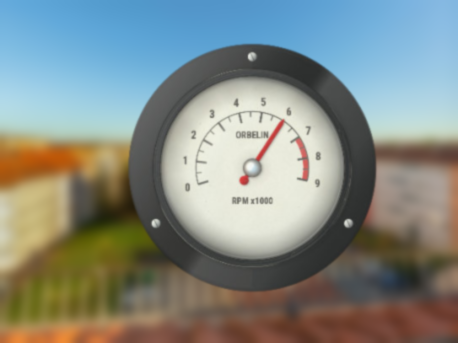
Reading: rpm 6000
